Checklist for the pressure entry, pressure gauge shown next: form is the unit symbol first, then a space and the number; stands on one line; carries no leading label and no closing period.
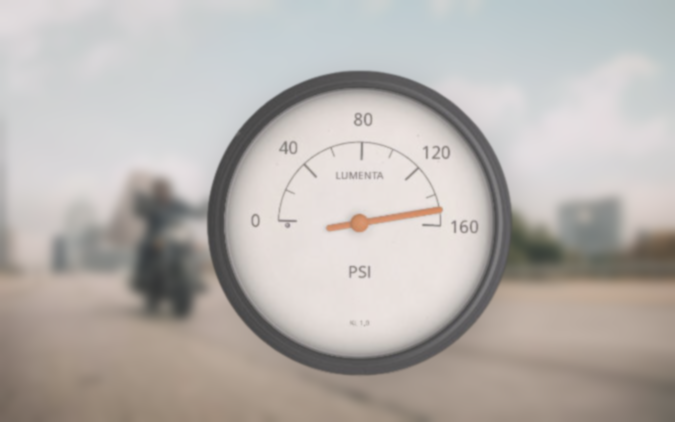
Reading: psi 150
